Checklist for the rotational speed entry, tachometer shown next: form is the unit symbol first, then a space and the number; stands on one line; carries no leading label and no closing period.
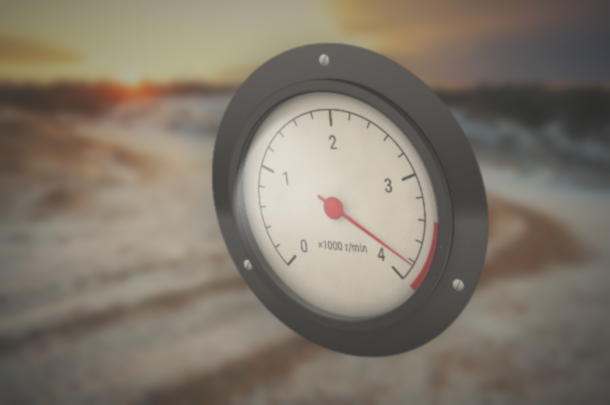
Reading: rpm 3800
